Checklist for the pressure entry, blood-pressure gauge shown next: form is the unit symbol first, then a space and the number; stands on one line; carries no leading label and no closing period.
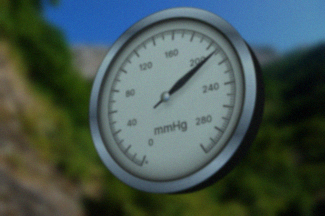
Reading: mmHg 210
